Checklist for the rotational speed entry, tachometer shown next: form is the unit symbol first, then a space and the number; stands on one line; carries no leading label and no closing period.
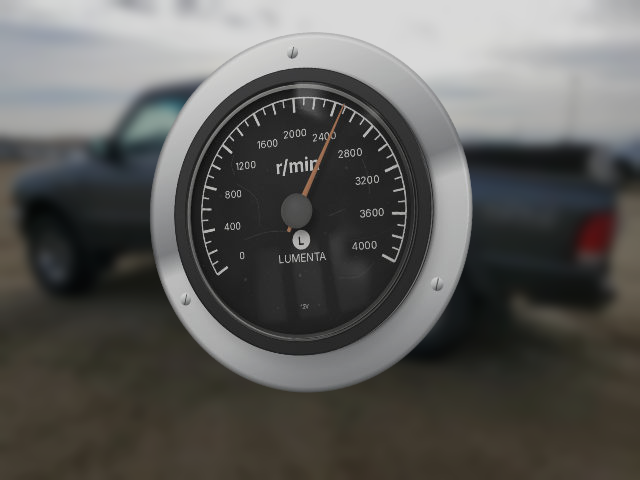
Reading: rpm 2500
